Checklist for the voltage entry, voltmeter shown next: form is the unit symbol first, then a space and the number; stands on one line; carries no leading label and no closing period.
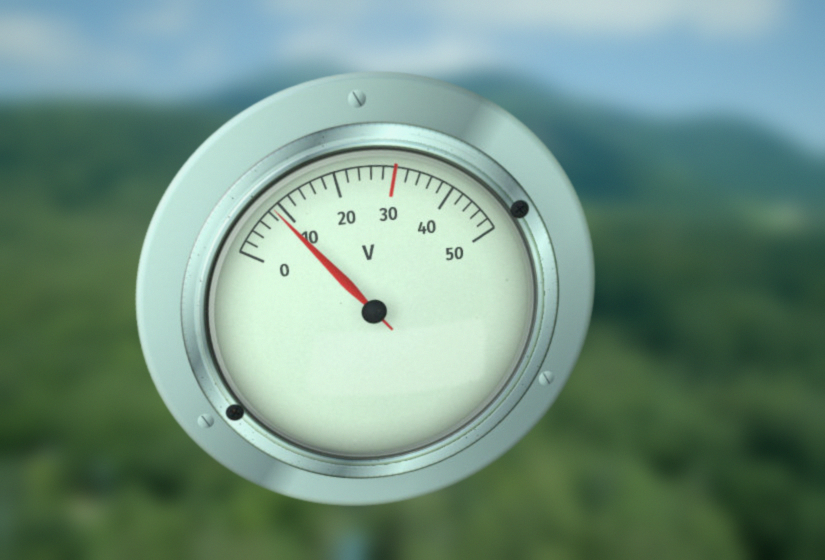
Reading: V 9
